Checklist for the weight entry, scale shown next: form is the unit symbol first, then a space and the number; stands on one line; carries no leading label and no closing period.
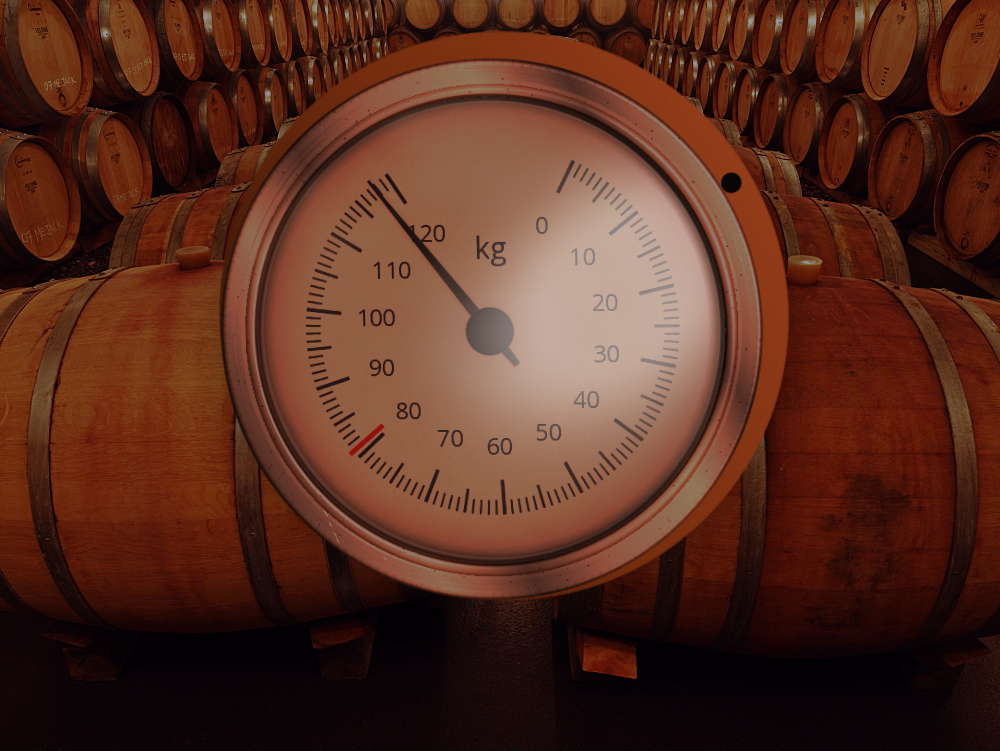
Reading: kg 118
